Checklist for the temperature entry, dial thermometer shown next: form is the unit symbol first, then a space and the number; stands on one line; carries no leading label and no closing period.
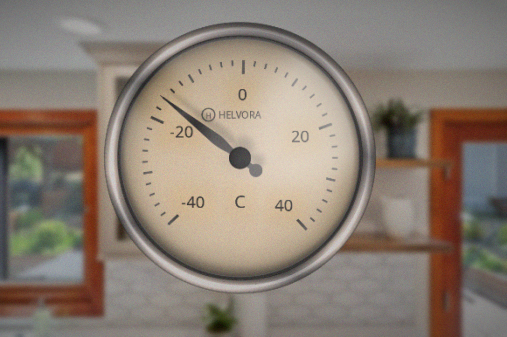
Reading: °C -16
